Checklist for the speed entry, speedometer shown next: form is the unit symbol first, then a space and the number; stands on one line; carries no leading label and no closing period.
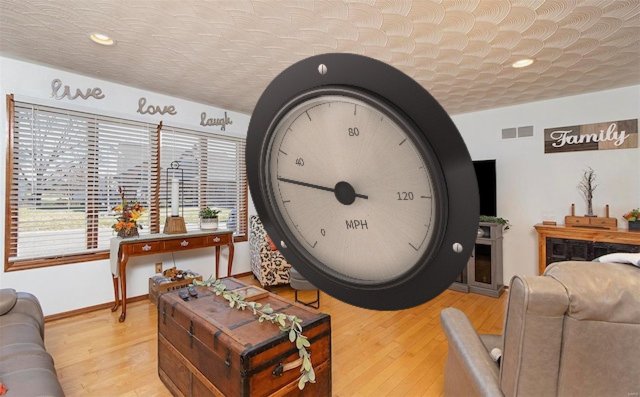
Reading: mph 30
